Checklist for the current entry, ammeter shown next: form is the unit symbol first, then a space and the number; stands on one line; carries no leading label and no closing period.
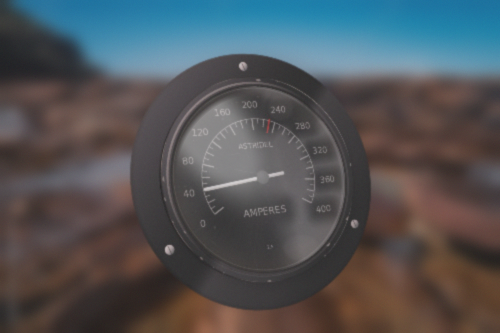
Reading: A 40
